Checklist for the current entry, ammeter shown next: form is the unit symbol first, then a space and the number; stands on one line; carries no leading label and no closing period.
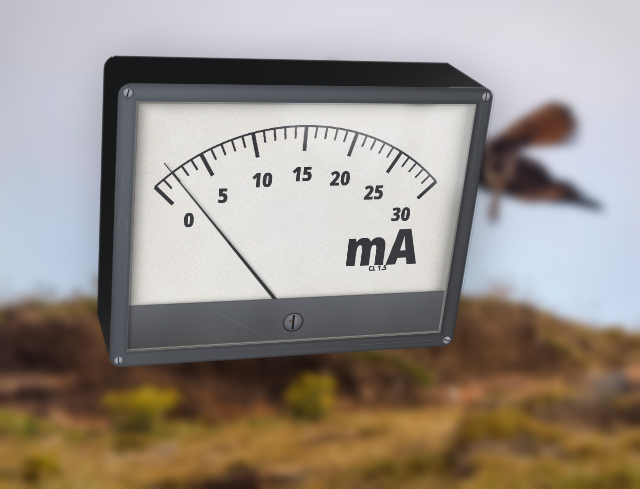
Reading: mA 2
